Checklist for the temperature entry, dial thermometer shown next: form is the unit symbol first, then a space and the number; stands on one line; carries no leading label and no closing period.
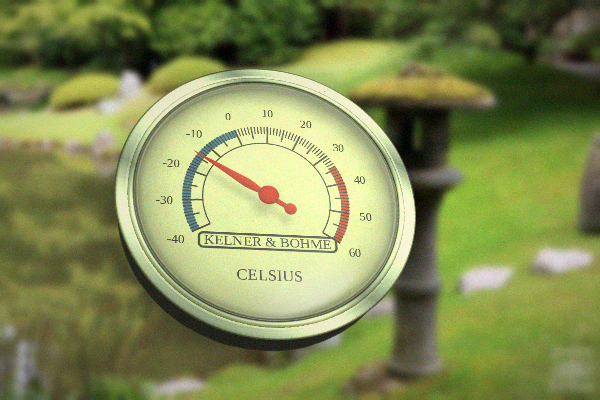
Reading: °C -15
